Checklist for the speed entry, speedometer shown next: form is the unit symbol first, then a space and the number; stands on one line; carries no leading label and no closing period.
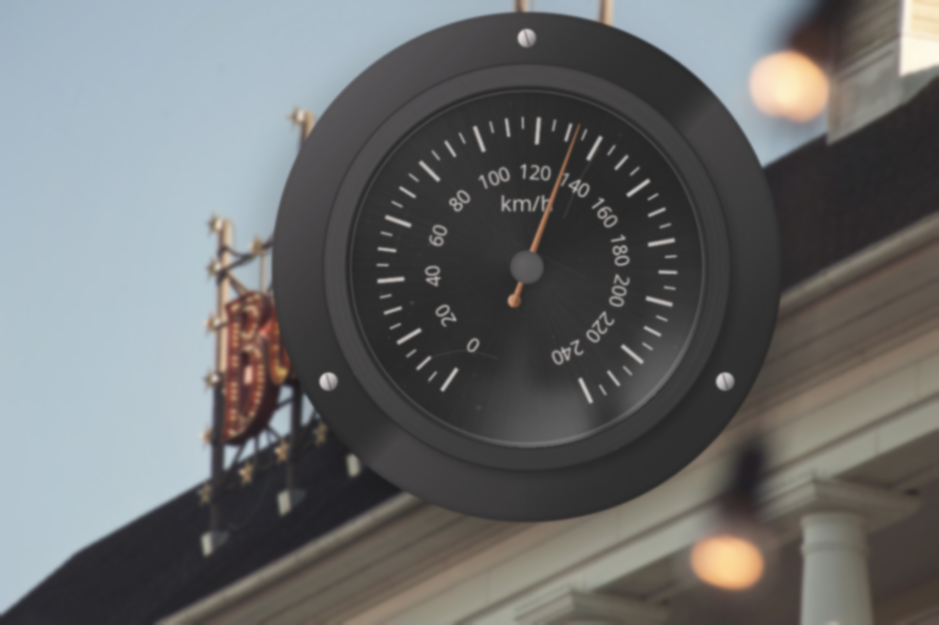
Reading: km/h 132.5
